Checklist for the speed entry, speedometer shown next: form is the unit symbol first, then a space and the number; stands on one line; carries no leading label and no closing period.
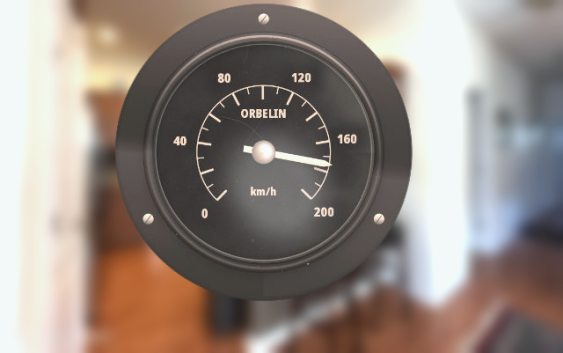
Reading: km/h 175
